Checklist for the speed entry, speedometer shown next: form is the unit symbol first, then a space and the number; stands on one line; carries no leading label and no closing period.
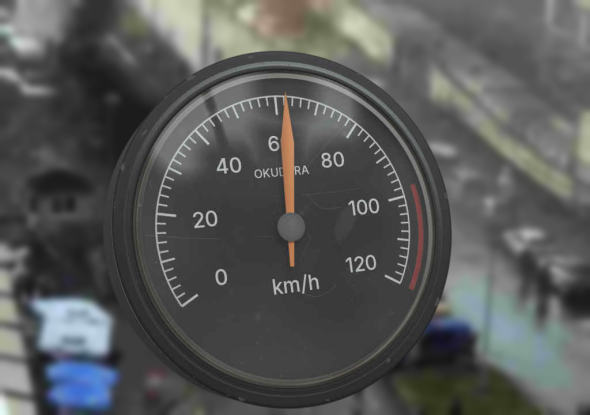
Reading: km/h 62
